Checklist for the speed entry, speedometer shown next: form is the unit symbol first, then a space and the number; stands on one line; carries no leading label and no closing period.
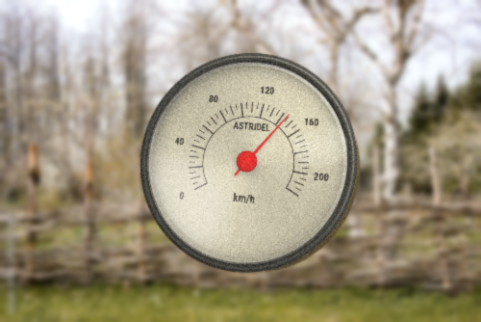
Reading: km/h 145
